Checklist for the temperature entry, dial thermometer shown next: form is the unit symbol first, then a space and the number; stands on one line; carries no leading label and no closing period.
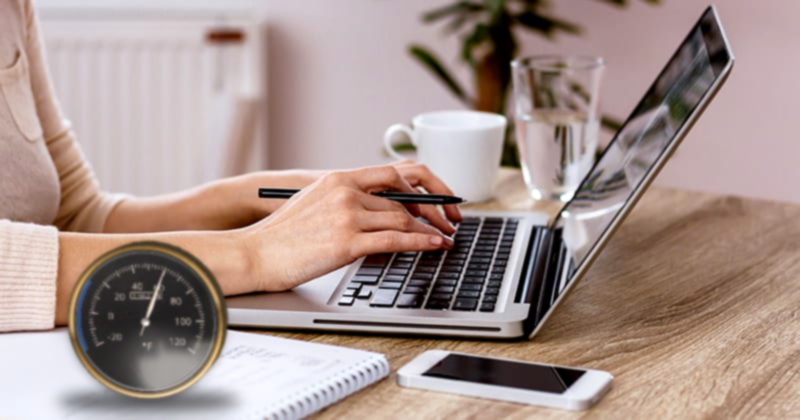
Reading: °F 60
